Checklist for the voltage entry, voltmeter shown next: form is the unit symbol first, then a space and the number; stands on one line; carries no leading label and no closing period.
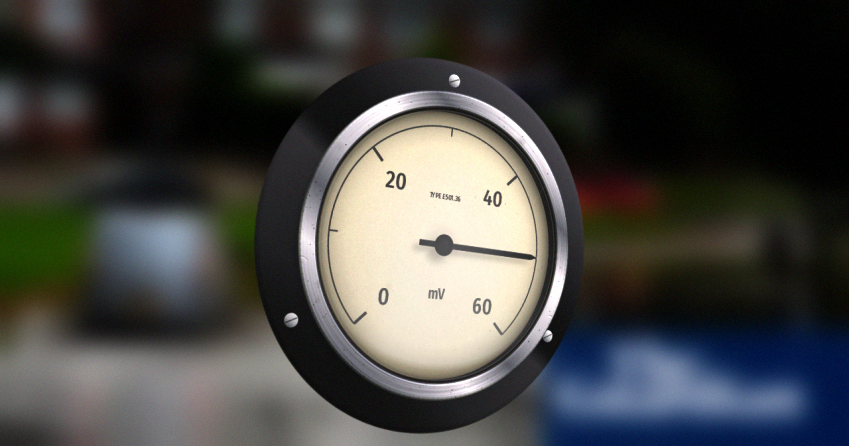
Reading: mV 50
